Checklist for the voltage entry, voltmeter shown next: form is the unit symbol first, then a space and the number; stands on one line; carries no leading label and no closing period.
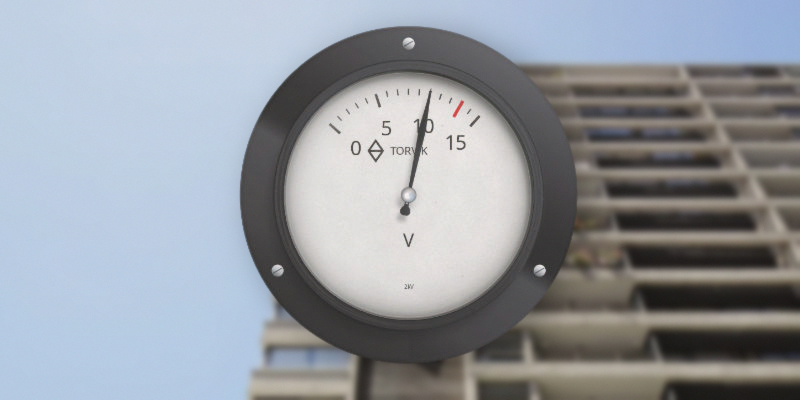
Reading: V 10
